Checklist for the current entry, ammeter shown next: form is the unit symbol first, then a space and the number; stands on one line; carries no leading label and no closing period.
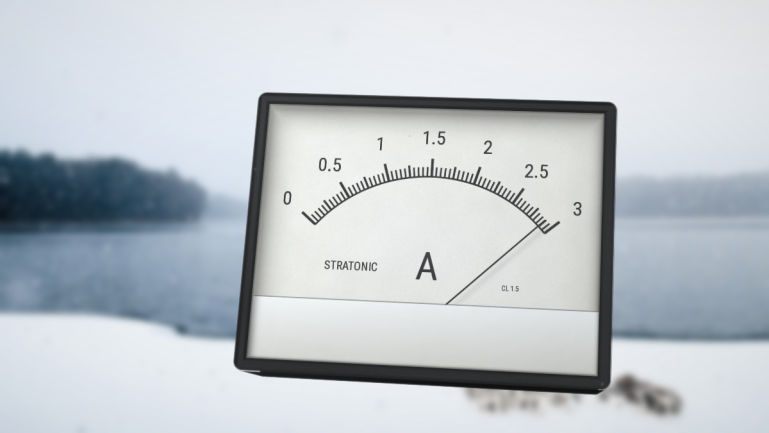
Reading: A 2.9
